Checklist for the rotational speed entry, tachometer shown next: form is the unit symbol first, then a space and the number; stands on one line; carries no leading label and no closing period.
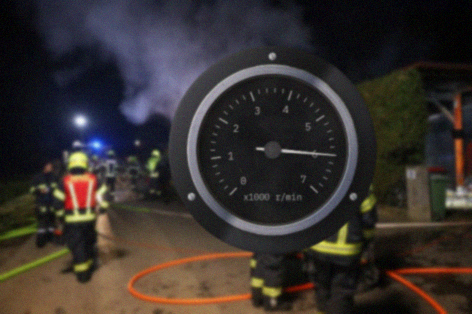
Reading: rpm 6000
